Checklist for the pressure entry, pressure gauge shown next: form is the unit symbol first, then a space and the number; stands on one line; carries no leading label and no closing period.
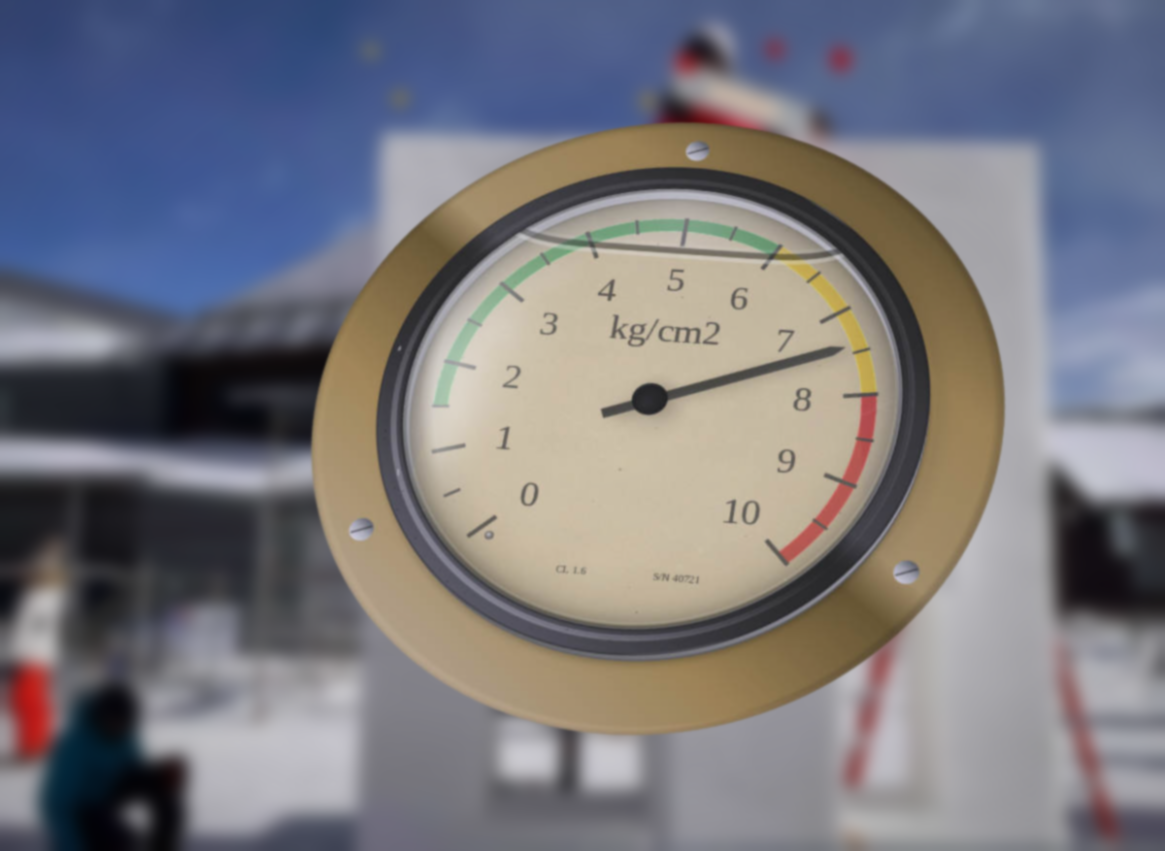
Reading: kg/cm² 7.5
